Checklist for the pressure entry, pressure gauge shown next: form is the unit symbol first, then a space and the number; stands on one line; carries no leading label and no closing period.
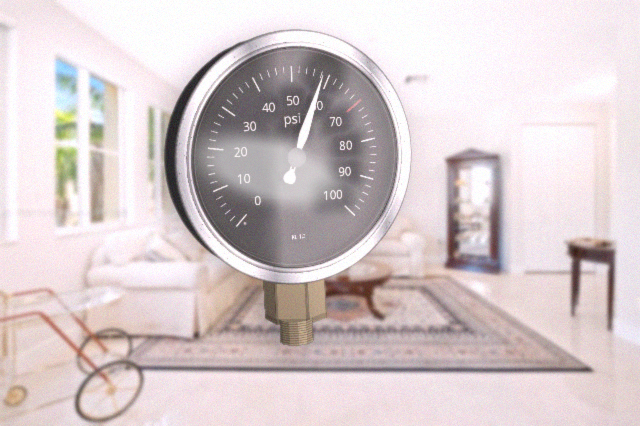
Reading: psi 58
